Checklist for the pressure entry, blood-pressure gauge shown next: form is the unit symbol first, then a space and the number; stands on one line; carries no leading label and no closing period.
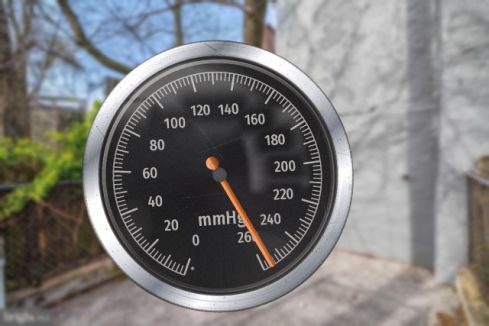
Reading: mmHg 256
